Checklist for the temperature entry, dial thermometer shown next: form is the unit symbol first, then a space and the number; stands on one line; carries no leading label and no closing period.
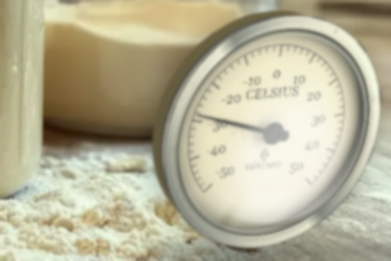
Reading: °C -28
